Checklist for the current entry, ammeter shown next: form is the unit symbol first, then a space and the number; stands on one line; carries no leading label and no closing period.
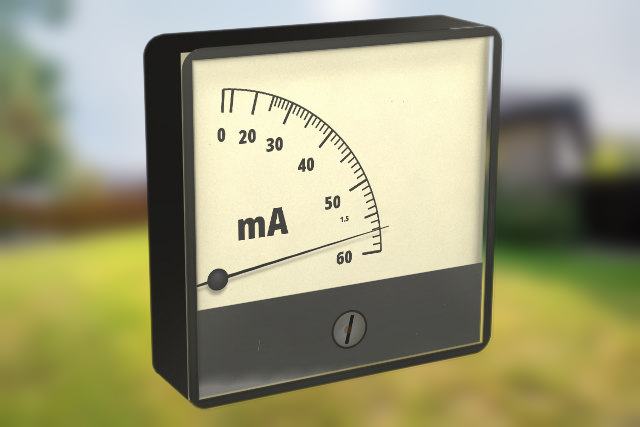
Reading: mA 57
